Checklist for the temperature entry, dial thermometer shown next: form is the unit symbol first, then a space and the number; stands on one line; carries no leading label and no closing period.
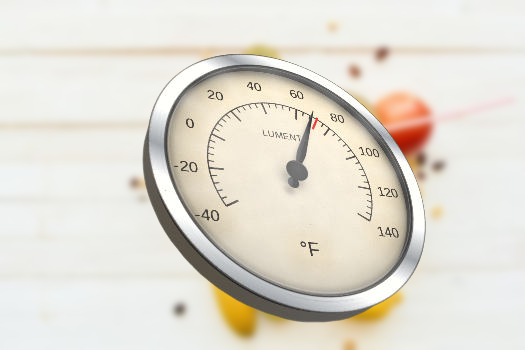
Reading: °F 68
